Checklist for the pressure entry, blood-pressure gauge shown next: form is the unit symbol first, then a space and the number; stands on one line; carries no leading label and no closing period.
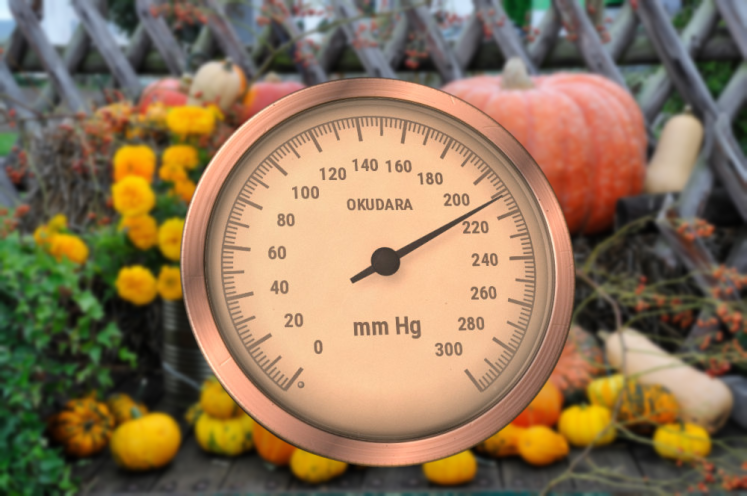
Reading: mmHg 212
